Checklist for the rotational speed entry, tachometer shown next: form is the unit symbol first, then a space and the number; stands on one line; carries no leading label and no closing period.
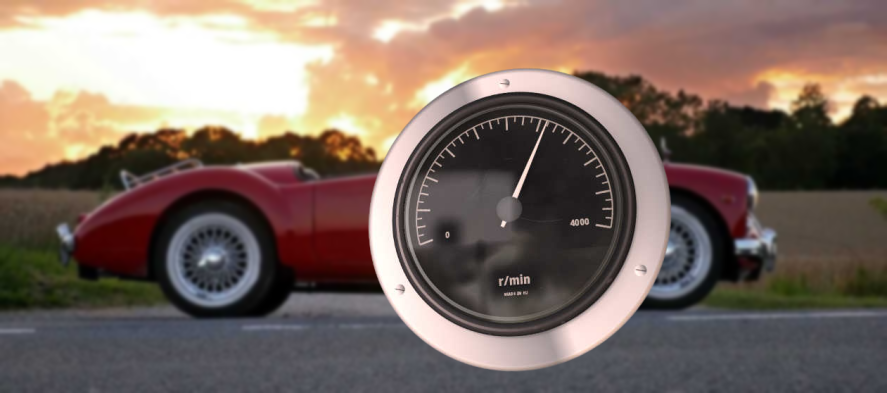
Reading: rpm 2500
